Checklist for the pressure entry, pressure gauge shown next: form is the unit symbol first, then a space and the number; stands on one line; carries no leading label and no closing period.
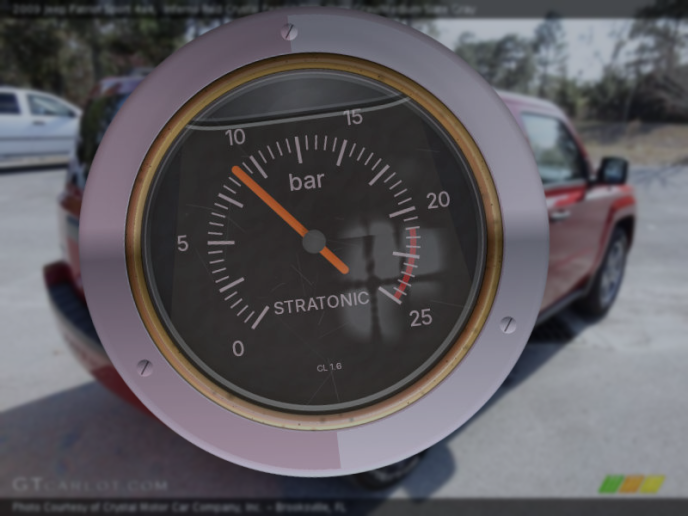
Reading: bar 9
